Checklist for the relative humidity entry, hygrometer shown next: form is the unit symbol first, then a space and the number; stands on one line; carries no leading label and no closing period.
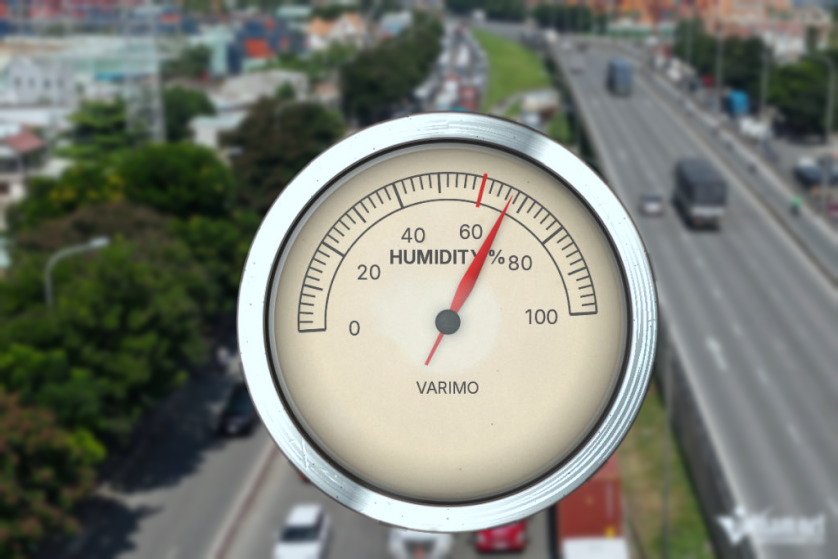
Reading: % 67
